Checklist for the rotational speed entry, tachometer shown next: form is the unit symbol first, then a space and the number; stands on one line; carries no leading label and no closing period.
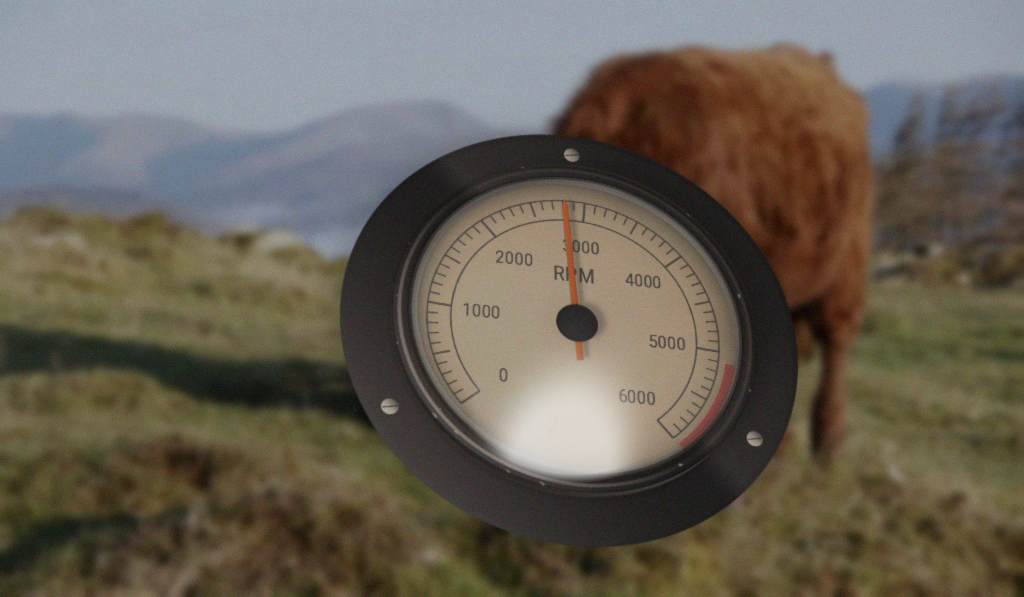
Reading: rpm 2800
